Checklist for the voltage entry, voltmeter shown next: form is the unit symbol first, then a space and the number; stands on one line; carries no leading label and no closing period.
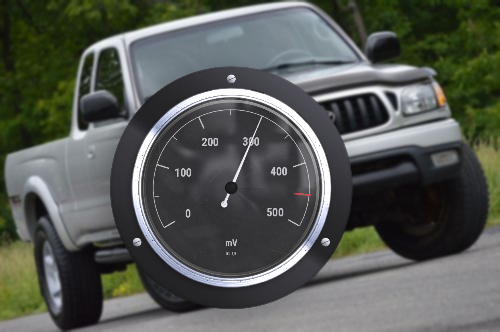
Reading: mV 300
